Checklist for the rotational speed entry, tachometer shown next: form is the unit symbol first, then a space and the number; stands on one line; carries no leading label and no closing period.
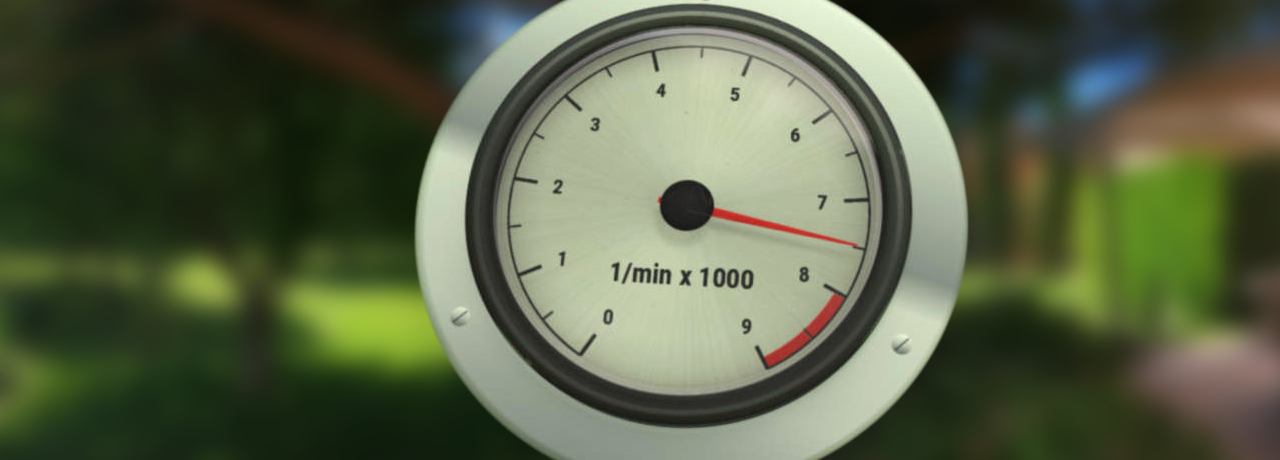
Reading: rpm 7500
